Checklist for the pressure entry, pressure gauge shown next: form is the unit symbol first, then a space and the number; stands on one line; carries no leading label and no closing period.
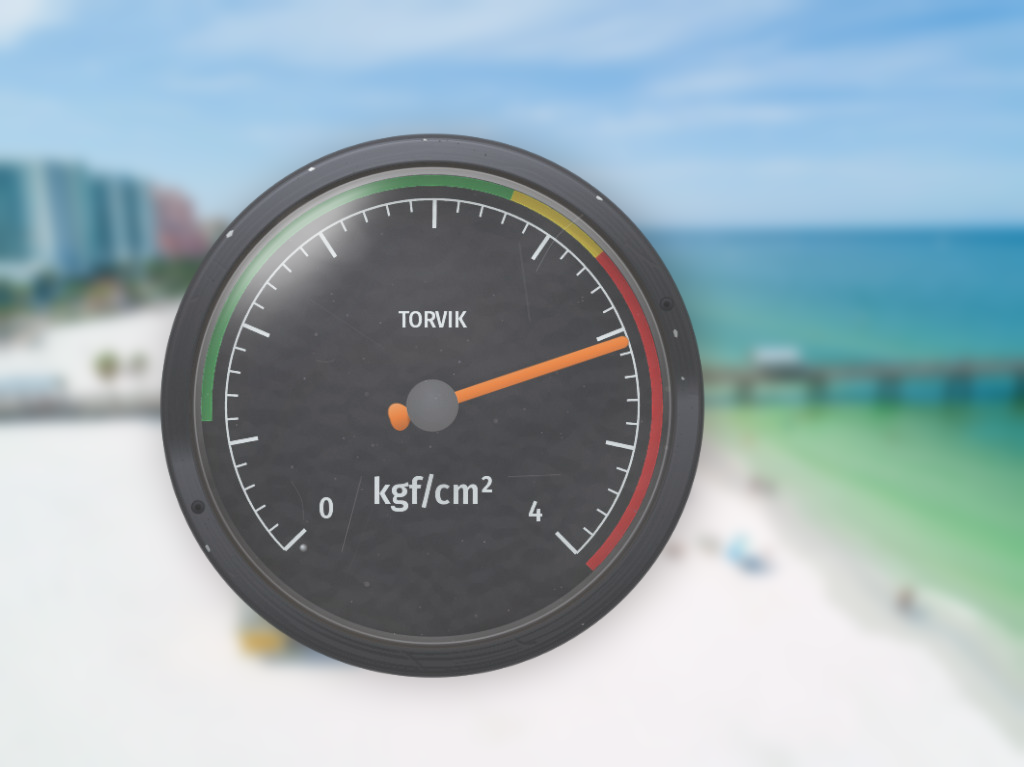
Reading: kg/cm² 3.05
